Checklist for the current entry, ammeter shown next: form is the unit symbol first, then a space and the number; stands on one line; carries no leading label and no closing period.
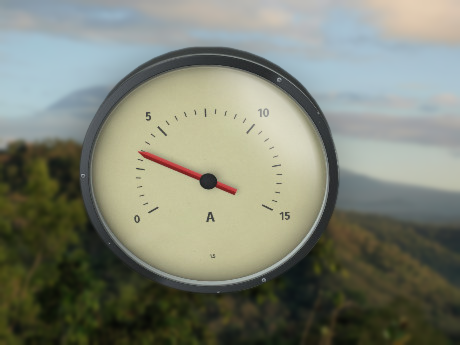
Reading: A 3.5
